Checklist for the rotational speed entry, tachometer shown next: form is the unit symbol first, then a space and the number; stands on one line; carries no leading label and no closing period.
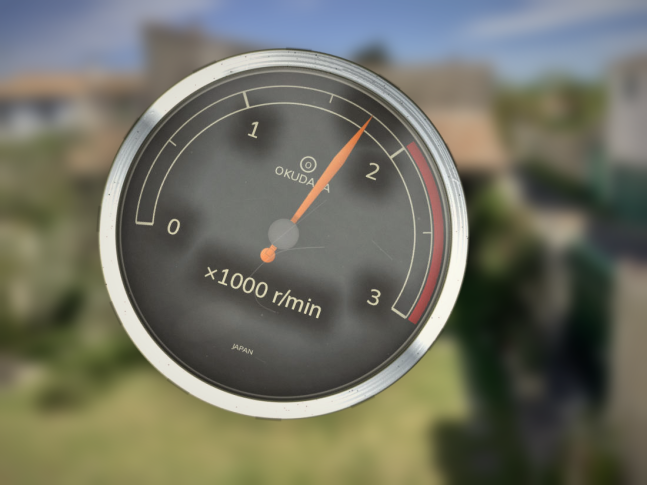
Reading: rpm 1750
